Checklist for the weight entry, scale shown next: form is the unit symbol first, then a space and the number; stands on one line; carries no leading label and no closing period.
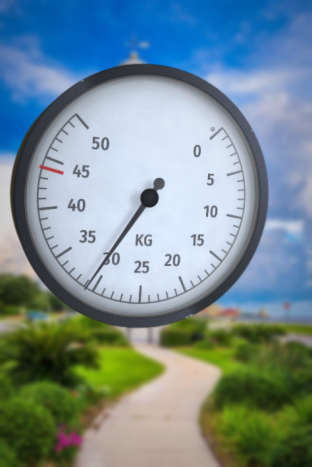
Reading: kg 31
